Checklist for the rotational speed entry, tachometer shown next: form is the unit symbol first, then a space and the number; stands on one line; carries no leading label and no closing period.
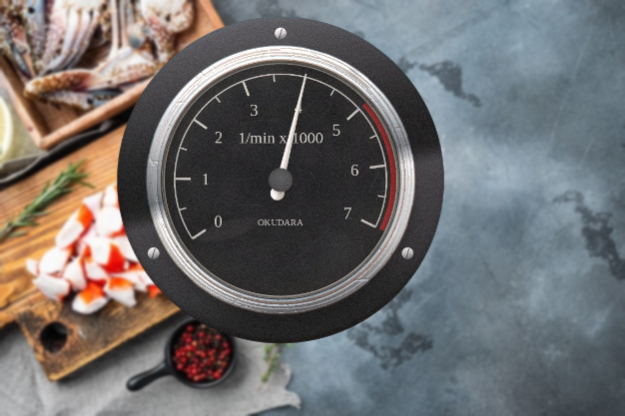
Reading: rpm 4000
